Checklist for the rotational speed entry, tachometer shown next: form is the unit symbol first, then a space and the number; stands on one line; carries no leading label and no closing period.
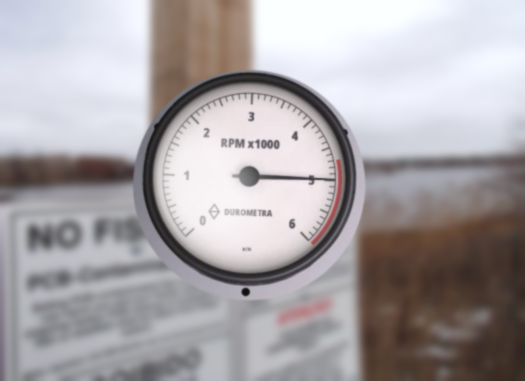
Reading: rpm 5000
